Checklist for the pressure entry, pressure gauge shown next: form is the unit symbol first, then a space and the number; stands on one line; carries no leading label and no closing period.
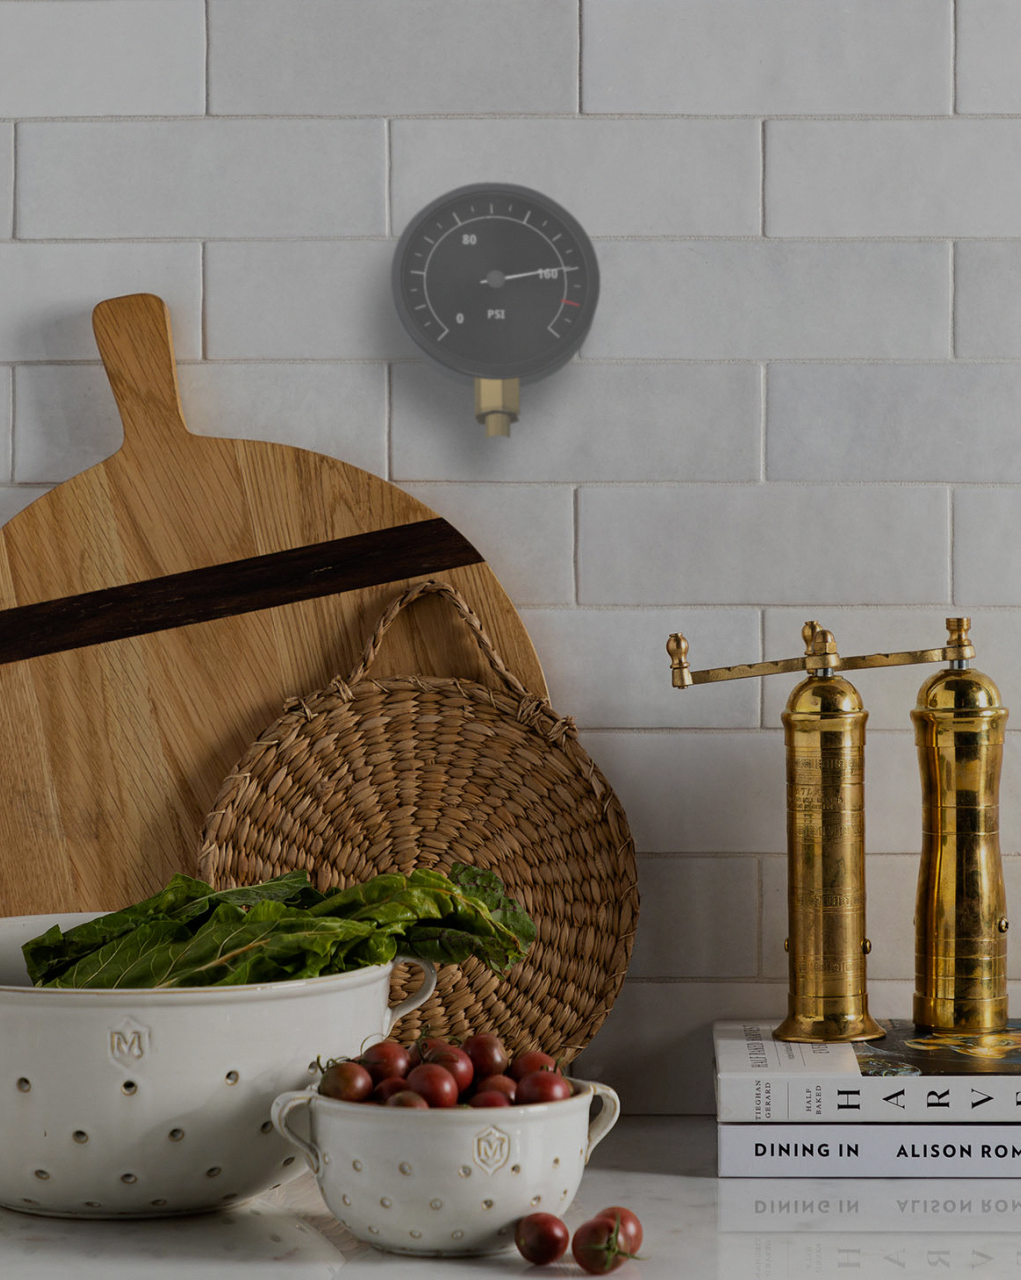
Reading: psi 160
